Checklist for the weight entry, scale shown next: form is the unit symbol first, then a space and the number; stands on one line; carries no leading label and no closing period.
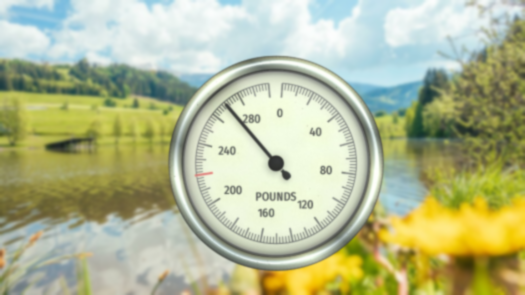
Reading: lb 270
